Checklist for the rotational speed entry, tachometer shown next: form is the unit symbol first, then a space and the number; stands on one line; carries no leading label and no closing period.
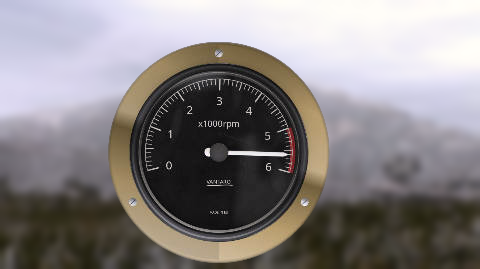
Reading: rpm 5600
